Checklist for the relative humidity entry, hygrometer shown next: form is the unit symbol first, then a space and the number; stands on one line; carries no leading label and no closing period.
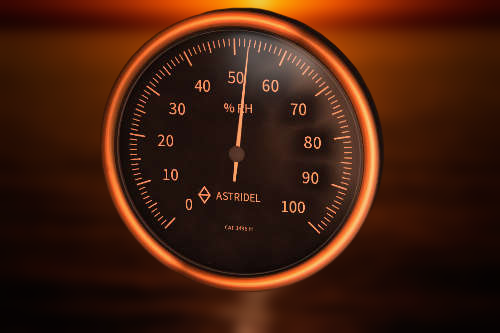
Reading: % 53
